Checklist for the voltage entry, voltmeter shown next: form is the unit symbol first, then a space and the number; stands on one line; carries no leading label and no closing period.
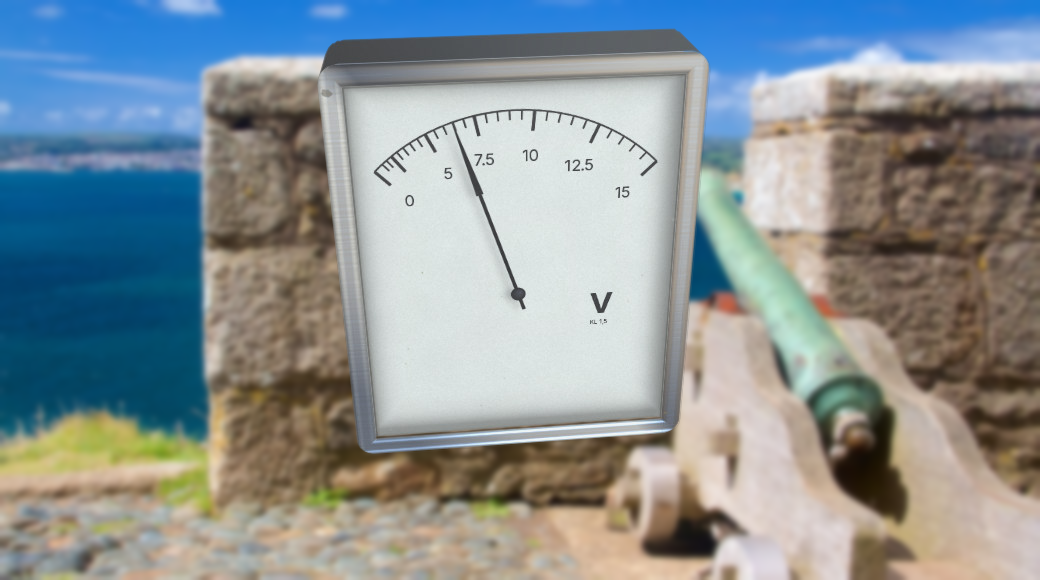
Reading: V 6.5
